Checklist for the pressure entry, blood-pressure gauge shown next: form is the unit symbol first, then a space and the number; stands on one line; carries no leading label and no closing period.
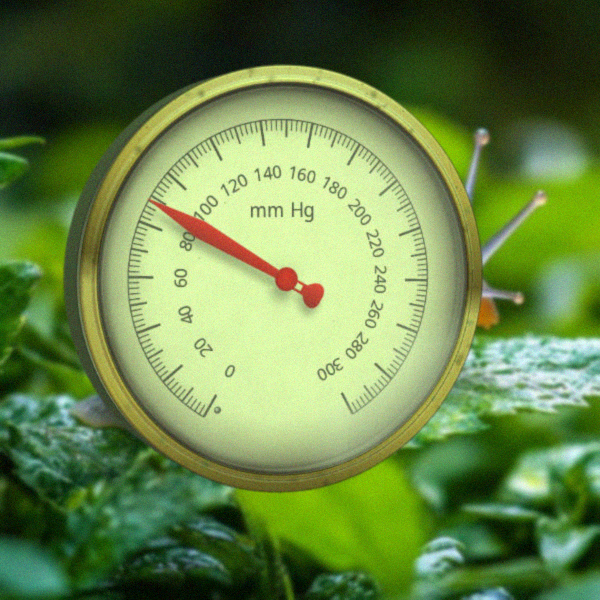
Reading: mmHg 88
